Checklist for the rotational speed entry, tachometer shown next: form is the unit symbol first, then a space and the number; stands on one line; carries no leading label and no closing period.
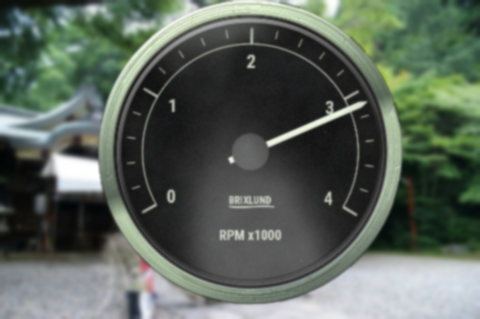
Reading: rpm 3100
